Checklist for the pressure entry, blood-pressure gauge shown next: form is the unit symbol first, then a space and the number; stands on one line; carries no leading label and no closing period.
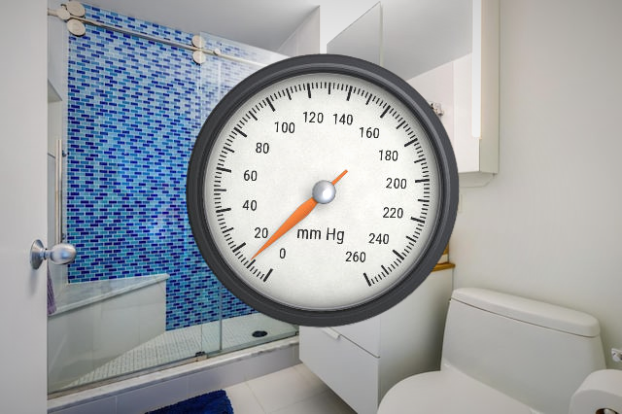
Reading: mmHg 12
